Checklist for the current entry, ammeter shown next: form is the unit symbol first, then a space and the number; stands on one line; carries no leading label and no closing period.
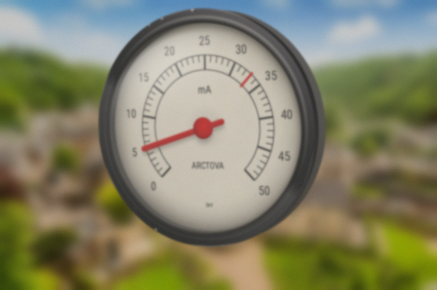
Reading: mA 5
